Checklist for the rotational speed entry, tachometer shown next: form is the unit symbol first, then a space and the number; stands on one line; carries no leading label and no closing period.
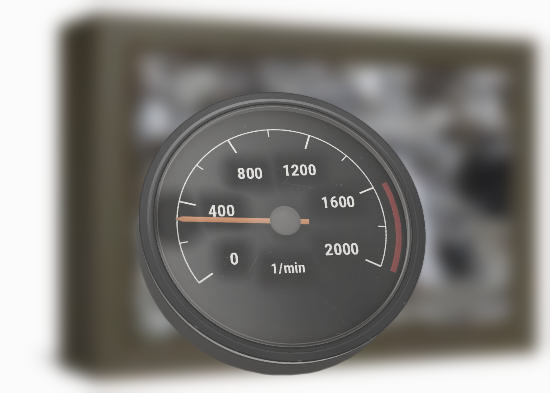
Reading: rpm 300
